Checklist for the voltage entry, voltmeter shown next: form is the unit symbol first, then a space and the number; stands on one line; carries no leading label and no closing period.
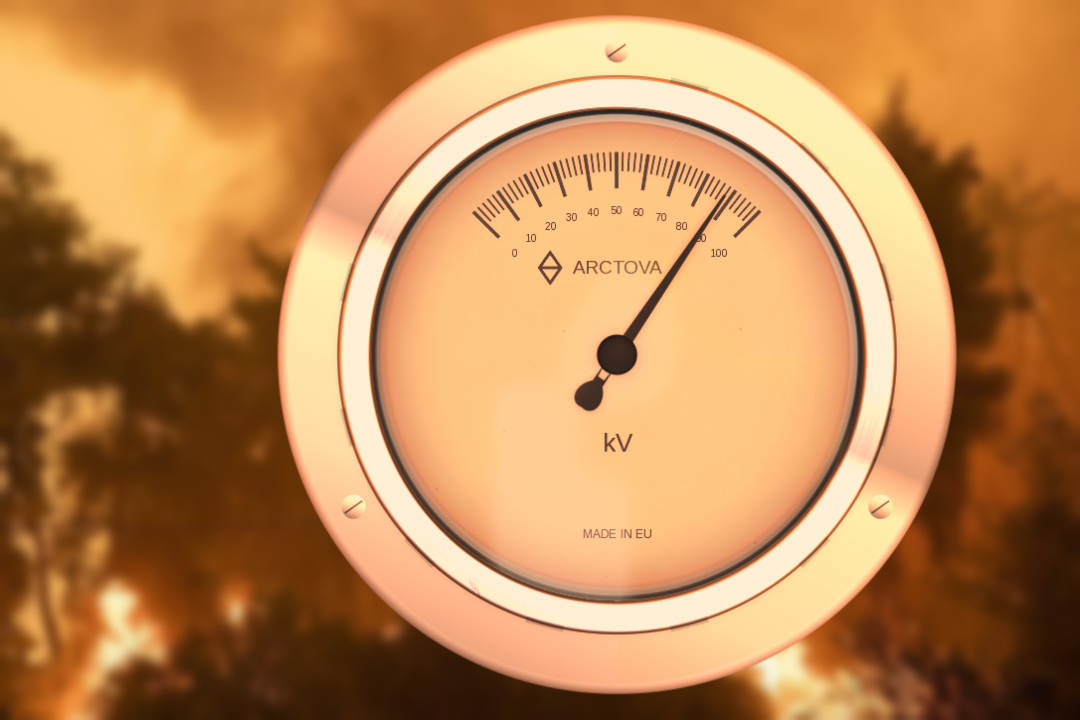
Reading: kV 88
